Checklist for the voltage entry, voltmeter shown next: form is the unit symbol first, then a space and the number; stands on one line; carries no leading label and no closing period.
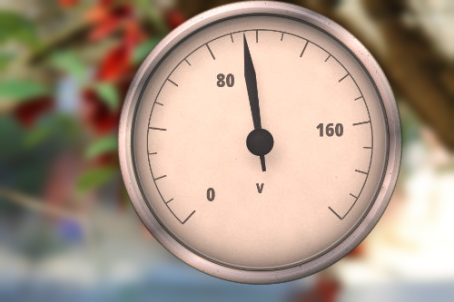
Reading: V 95
